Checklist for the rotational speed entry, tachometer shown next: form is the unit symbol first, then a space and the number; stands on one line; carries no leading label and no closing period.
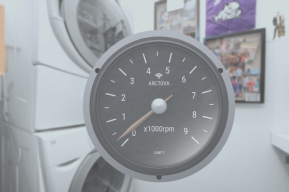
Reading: rpm 250
